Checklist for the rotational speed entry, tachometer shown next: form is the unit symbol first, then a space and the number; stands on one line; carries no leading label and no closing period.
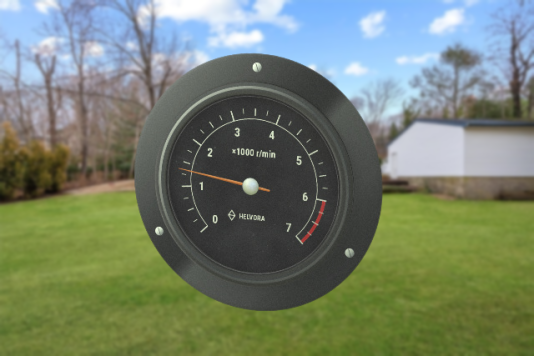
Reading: rpm 1375
